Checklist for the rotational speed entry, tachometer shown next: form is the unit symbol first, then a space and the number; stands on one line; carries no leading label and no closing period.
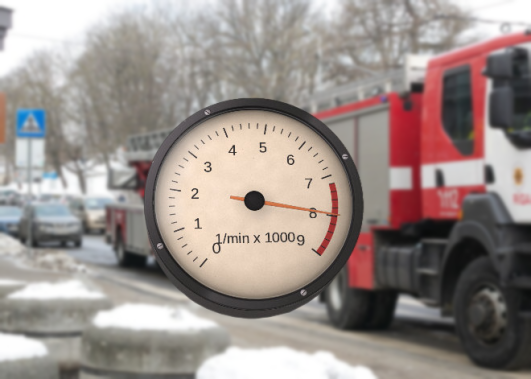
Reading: rpm 8000
